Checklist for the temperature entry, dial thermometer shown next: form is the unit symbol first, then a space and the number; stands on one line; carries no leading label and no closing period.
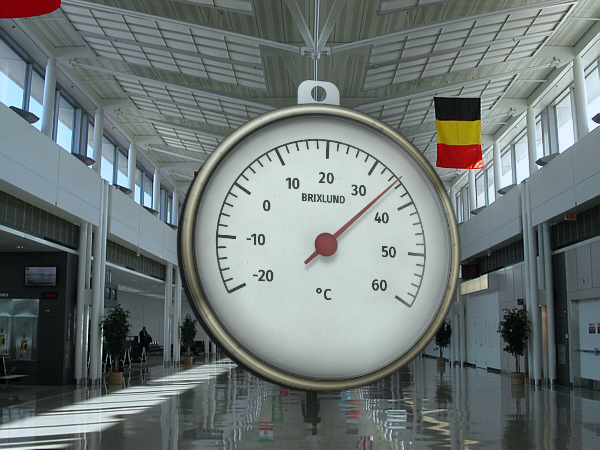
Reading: °C 35
